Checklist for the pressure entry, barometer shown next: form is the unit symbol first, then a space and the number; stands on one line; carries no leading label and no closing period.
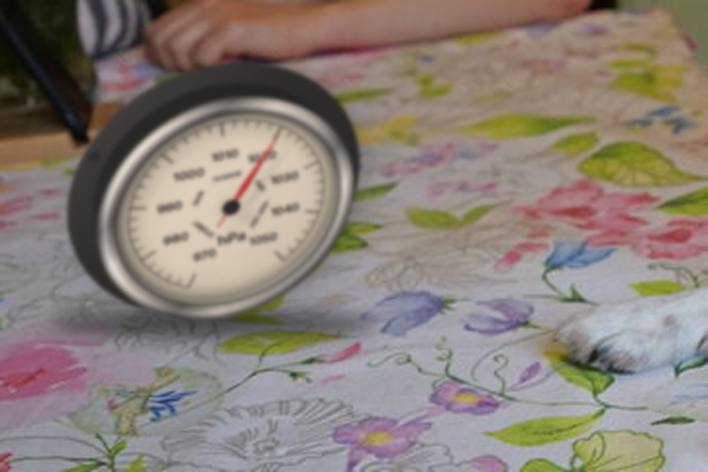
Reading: hPa 1020
